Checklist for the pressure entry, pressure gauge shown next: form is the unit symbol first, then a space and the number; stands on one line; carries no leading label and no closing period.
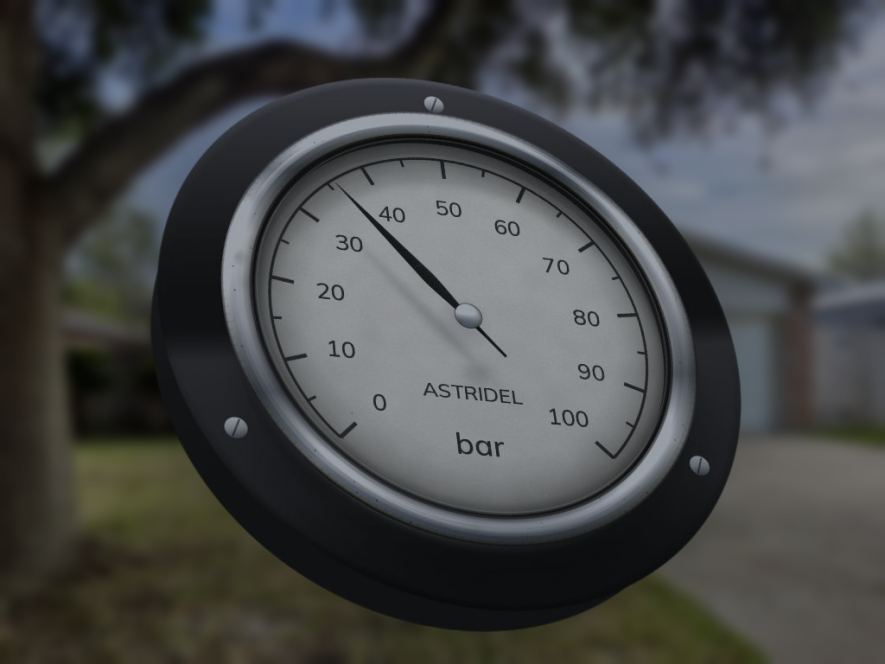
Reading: bar 35
